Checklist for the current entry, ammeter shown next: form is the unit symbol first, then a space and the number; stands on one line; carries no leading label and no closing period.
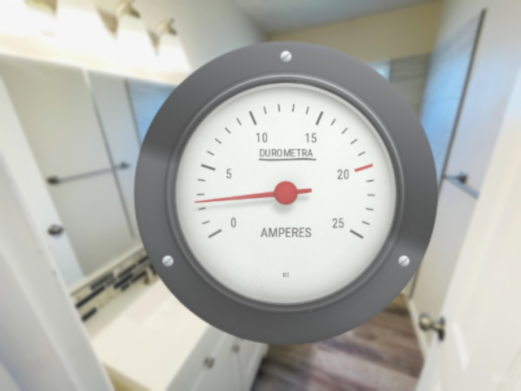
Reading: A 2.5
